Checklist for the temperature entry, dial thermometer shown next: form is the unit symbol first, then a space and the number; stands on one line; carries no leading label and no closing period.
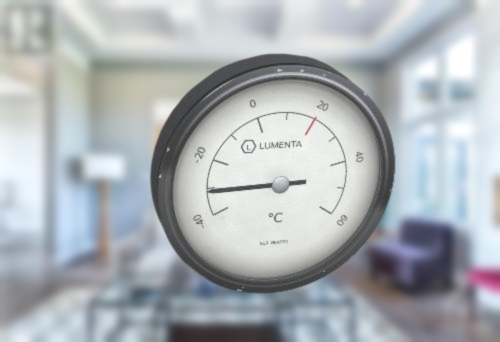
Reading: °C -30
